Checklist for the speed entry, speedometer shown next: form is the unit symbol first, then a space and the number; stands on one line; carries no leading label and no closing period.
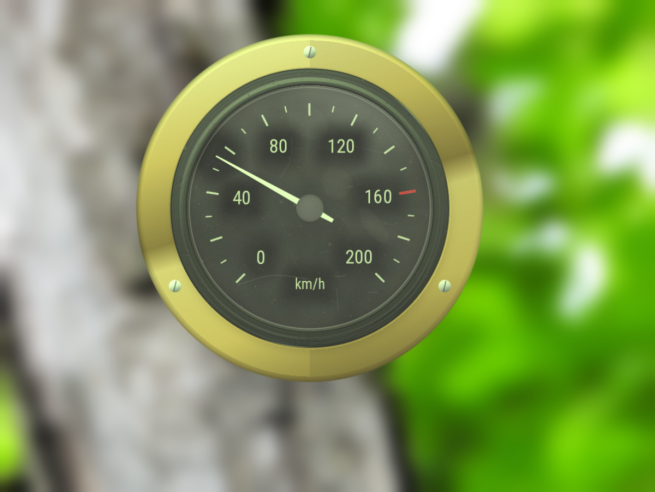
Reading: km/h 55
